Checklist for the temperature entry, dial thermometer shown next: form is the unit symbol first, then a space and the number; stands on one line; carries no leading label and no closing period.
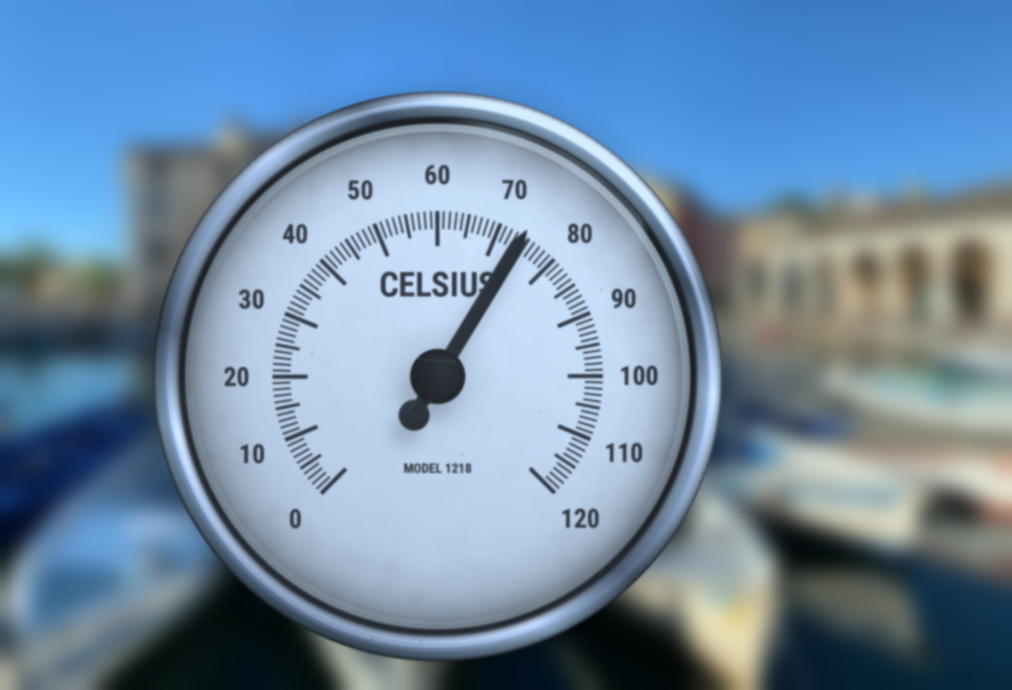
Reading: °C 74
